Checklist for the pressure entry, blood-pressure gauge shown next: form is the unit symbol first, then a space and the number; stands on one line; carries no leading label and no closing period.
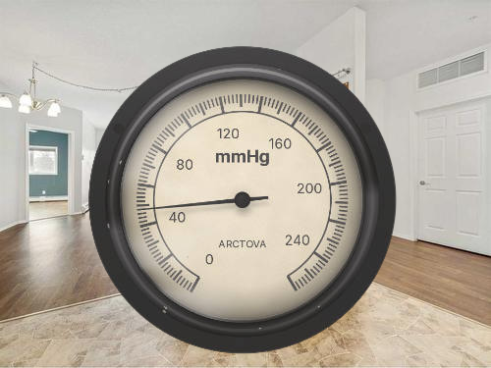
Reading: mmHg 48
